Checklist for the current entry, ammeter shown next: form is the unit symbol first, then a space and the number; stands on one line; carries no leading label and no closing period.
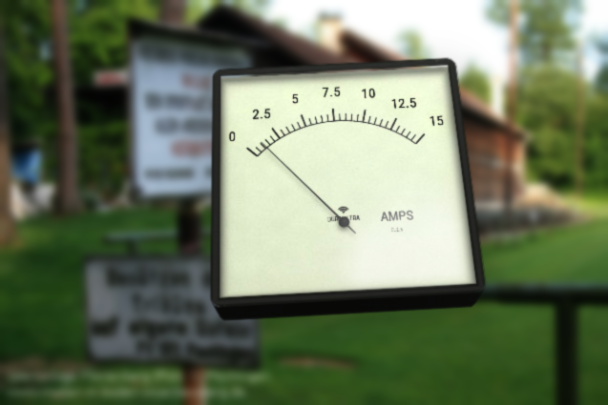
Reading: A 1
